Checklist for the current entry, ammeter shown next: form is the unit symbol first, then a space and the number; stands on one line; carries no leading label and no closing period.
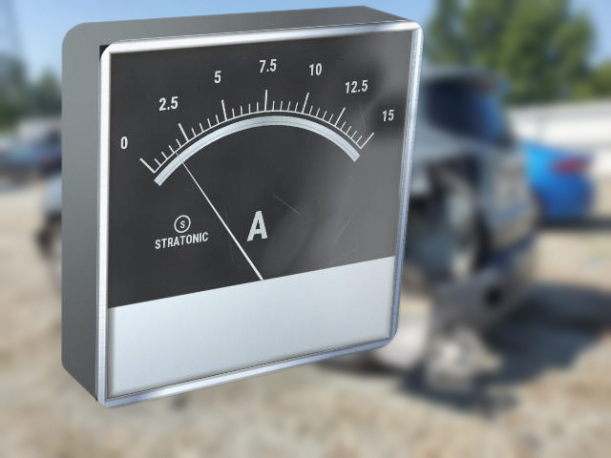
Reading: A 1.5
